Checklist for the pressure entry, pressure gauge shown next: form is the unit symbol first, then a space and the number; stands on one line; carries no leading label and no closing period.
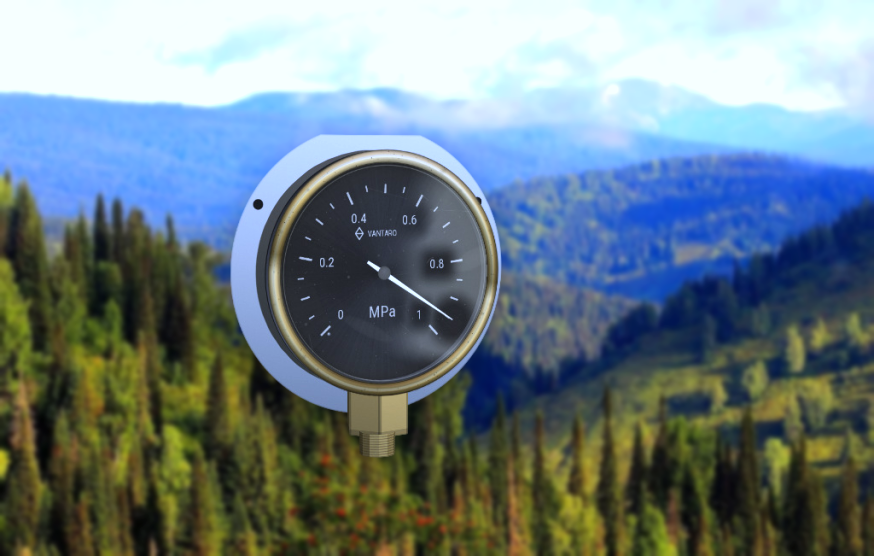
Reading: MPa 0.95
